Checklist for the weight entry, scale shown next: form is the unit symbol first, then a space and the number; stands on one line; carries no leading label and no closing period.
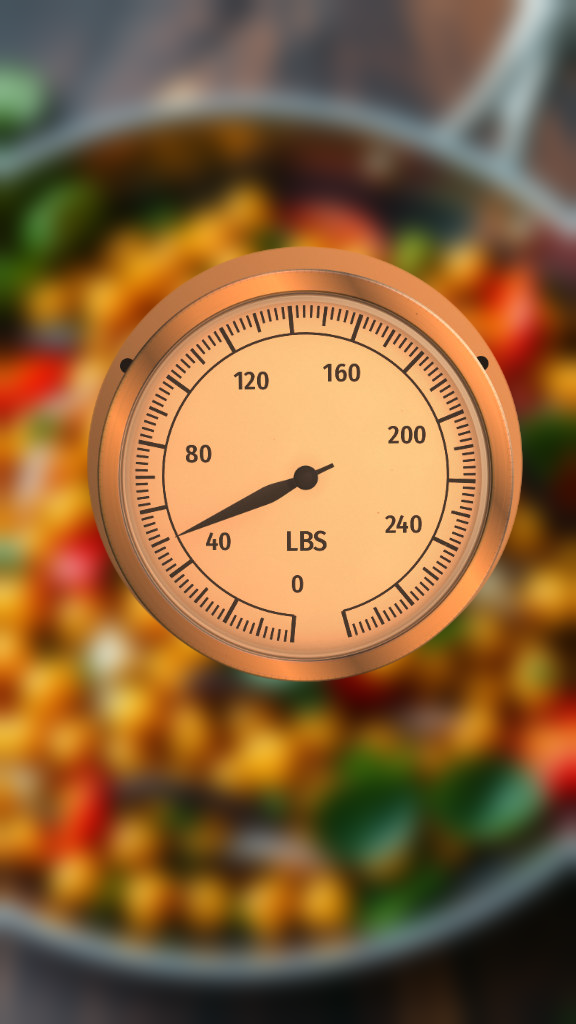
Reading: lb 50
